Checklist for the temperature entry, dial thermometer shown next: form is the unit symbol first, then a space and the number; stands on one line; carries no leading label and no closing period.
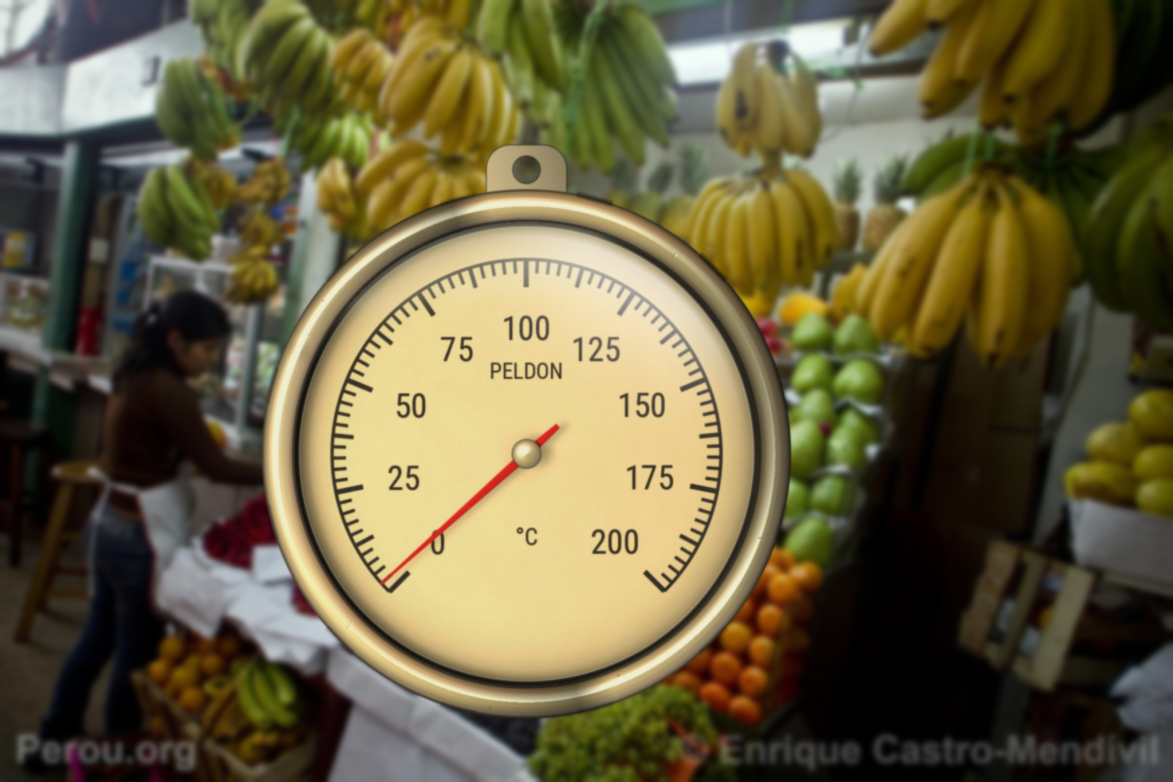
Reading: °C 2.5
